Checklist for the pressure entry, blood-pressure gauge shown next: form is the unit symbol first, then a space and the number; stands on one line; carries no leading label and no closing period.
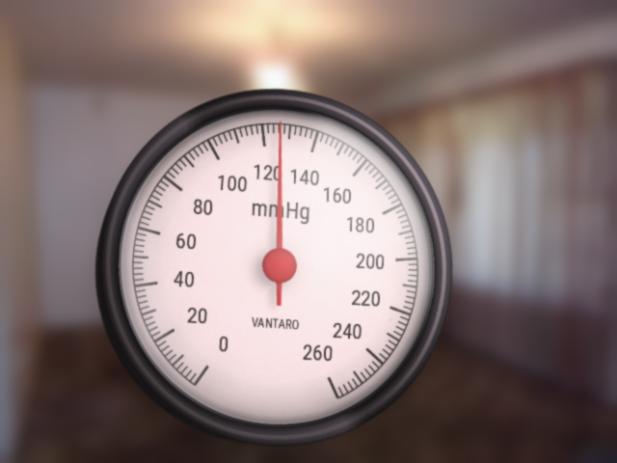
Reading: mmHg 126
